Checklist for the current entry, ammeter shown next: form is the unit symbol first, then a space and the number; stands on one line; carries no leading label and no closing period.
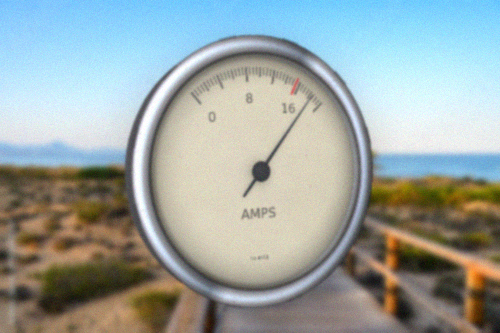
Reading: A 18
